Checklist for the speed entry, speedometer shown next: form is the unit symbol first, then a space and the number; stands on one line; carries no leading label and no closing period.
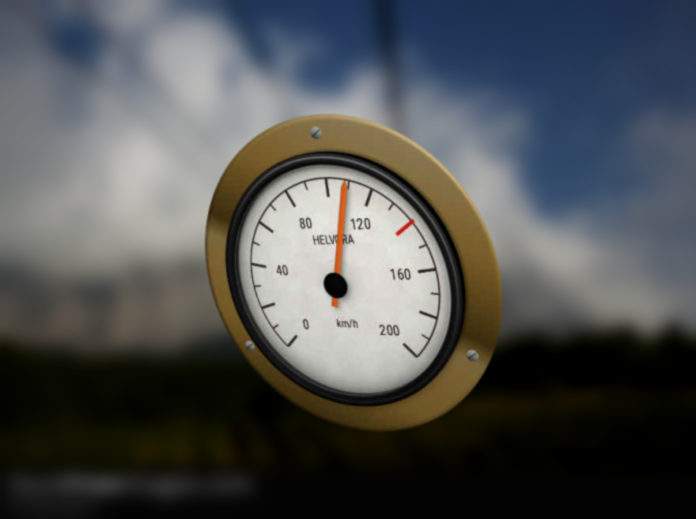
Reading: km/h 110
